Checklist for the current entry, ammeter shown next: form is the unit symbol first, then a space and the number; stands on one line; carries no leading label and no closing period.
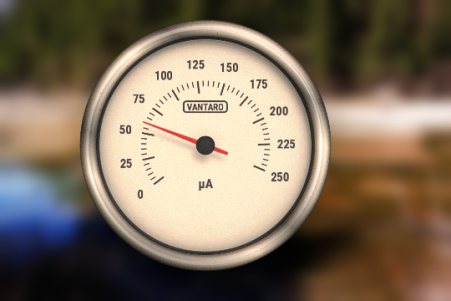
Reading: µA 60
